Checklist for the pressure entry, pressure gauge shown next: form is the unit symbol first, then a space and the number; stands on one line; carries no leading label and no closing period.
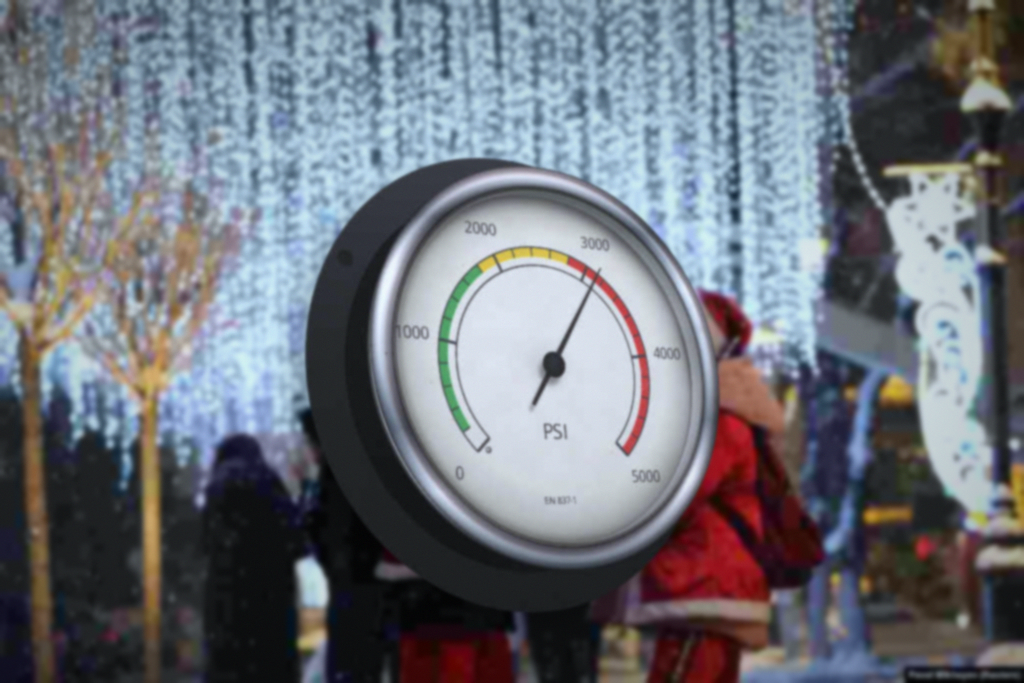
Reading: psi 3100
